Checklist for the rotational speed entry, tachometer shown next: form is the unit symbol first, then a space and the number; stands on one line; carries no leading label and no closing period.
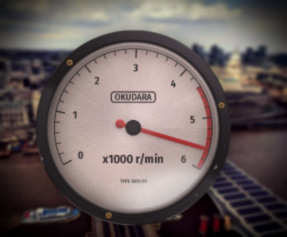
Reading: rpm 5600
